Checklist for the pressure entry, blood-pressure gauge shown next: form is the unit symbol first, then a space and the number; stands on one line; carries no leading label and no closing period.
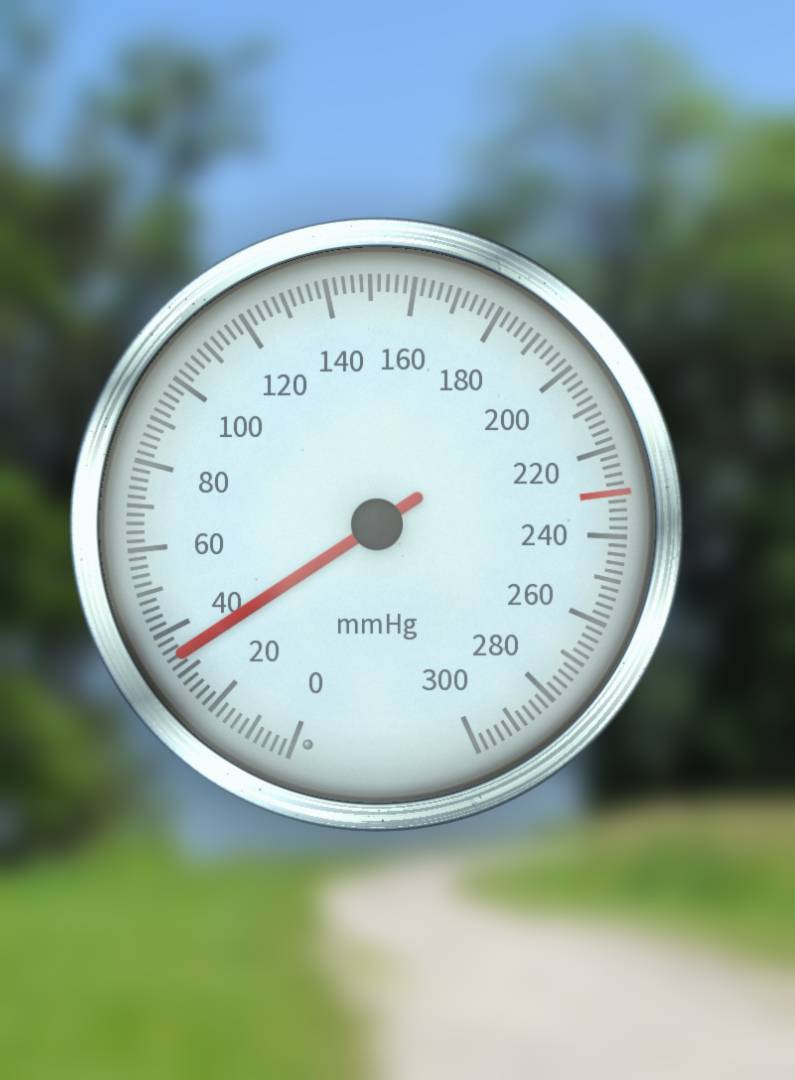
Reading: mmHg 34
